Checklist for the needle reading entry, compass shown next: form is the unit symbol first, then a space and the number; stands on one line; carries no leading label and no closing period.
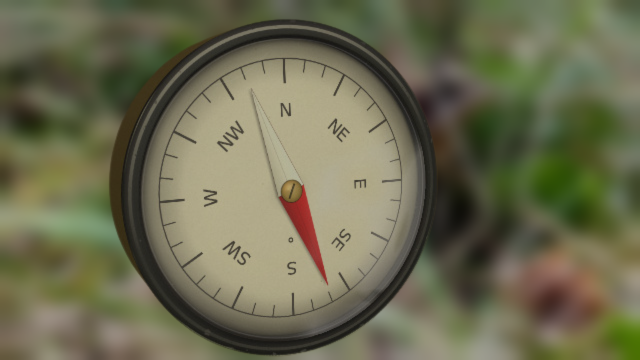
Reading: ° 160
